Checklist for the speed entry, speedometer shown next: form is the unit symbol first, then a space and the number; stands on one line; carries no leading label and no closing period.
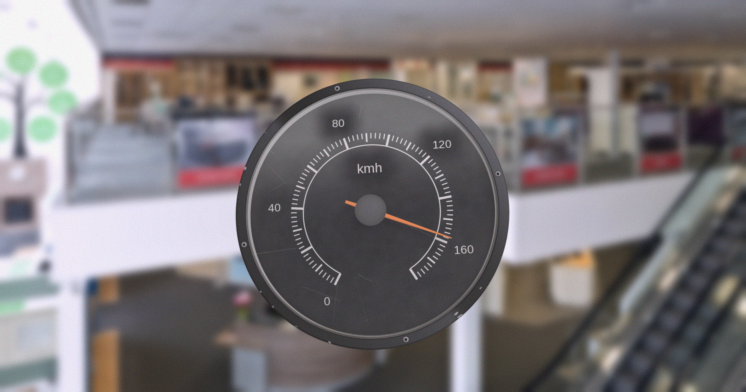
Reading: km/h 158
